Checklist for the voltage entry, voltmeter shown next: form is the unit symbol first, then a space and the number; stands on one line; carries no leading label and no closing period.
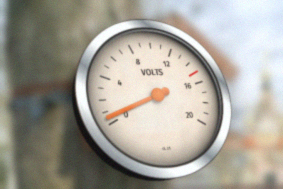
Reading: V 0.5
